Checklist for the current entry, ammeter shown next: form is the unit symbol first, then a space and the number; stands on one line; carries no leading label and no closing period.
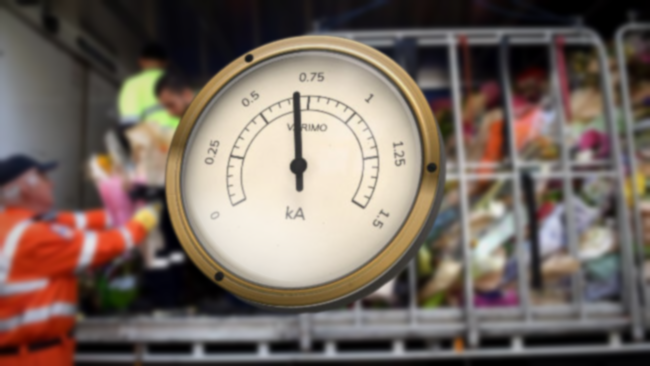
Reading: kA 0.7
